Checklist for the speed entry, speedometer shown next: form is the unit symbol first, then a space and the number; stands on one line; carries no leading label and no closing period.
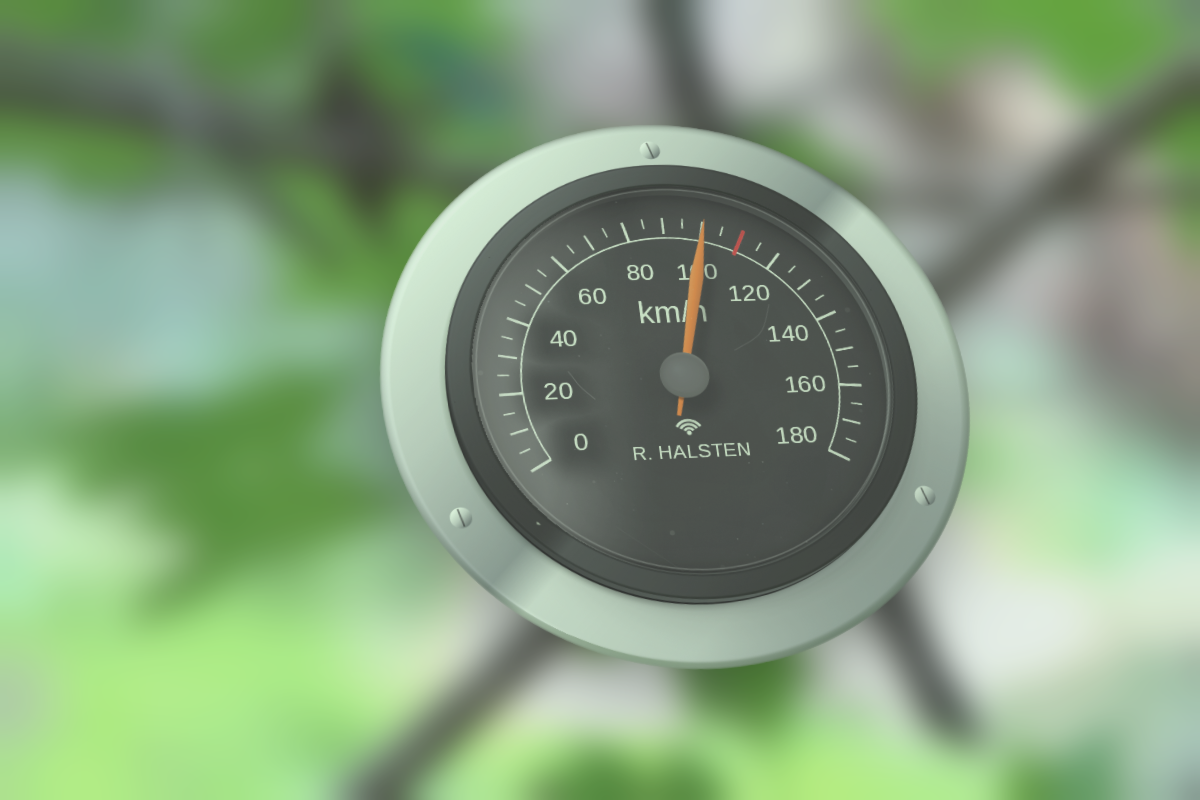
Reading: km/h 100
